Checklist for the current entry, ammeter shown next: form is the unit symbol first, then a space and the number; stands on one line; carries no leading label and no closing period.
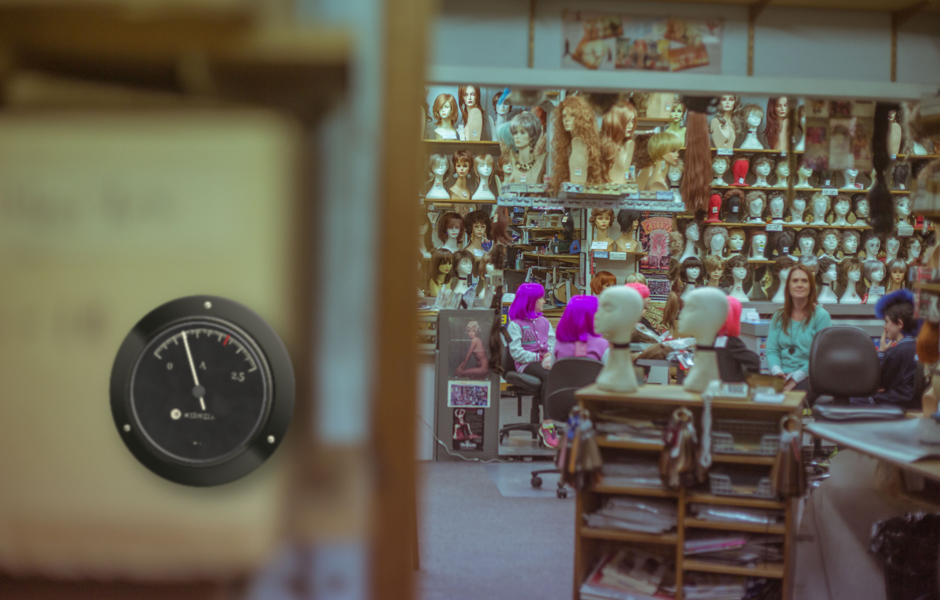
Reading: A 0.75
